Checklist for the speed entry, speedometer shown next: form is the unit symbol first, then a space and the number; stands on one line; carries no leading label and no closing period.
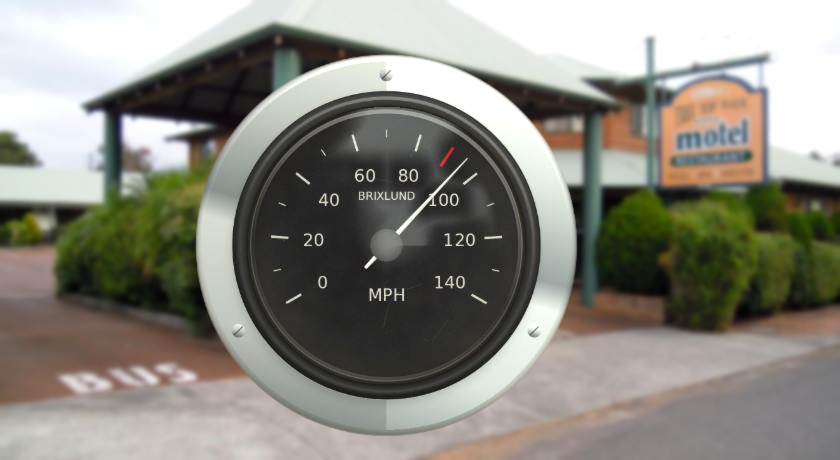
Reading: mph 95
